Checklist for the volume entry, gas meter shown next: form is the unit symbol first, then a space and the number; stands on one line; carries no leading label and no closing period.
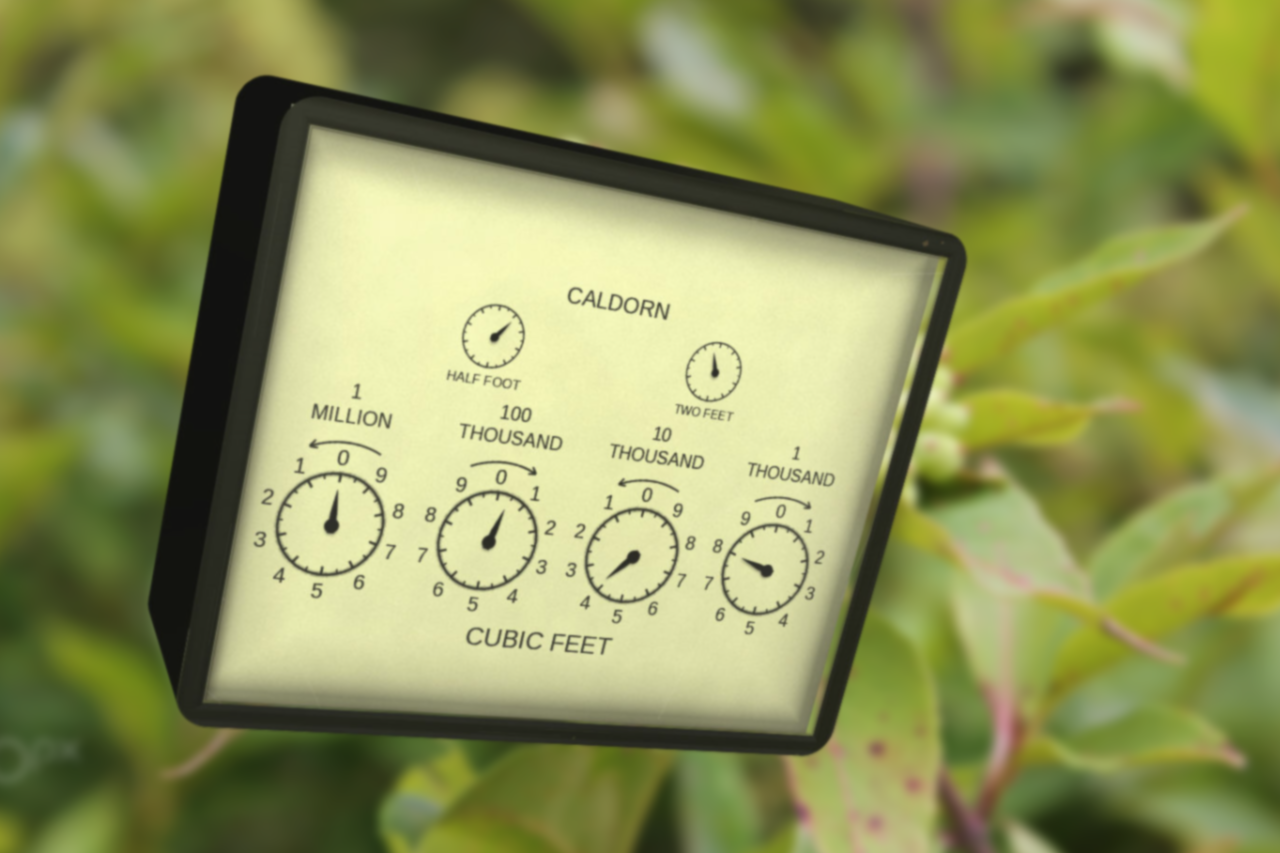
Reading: ft³ 3800
